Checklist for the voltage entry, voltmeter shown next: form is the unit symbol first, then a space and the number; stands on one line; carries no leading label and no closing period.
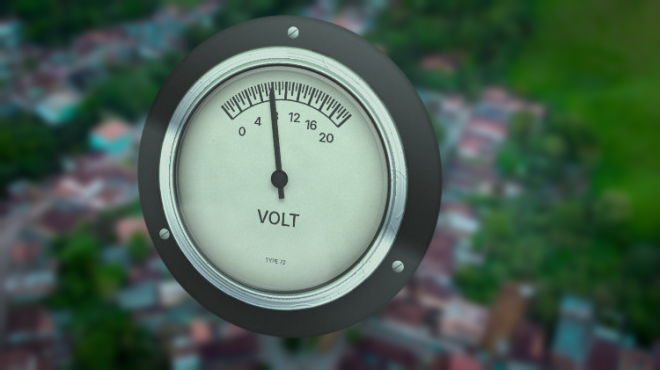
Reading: V 8
